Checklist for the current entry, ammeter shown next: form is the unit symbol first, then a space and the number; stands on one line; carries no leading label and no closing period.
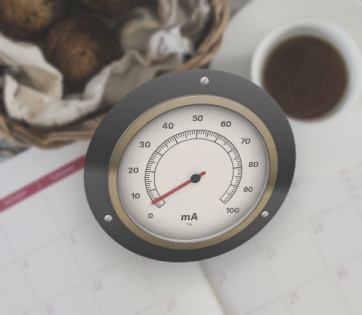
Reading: mA 5
